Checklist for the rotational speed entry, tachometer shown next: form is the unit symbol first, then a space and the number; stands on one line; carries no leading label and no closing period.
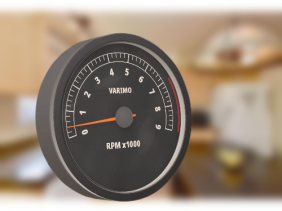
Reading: rpm 400
